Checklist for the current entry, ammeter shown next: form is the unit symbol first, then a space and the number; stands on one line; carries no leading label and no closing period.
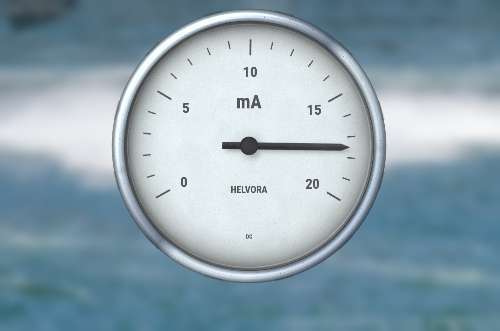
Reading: mA 17.5
